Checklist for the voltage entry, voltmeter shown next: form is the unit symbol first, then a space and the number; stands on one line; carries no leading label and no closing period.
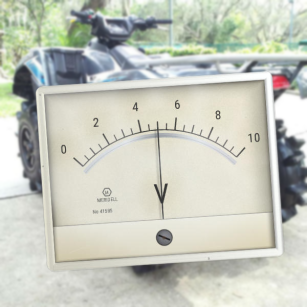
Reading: V 5
